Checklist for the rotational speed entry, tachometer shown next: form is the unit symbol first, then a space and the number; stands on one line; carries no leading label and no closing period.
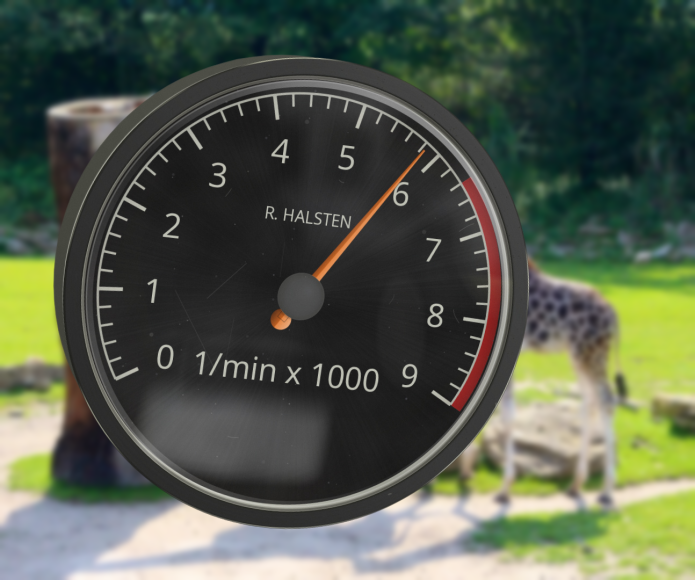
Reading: rpm 5800
